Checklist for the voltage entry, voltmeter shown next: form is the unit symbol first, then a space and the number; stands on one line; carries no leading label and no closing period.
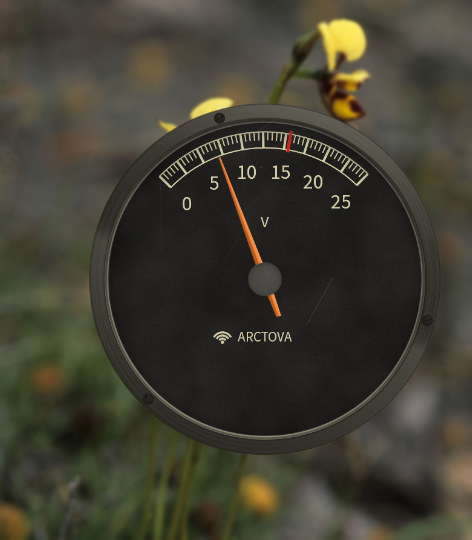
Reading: V 7
